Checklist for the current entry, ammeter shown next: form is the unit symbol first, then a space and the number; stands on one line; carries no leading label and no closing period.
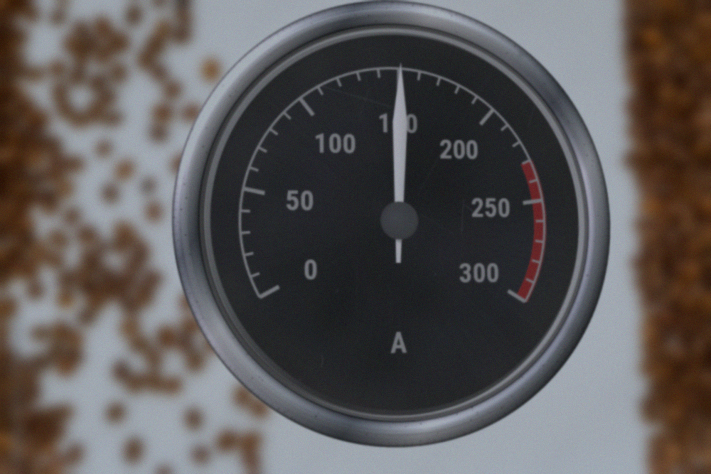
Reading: A 150
